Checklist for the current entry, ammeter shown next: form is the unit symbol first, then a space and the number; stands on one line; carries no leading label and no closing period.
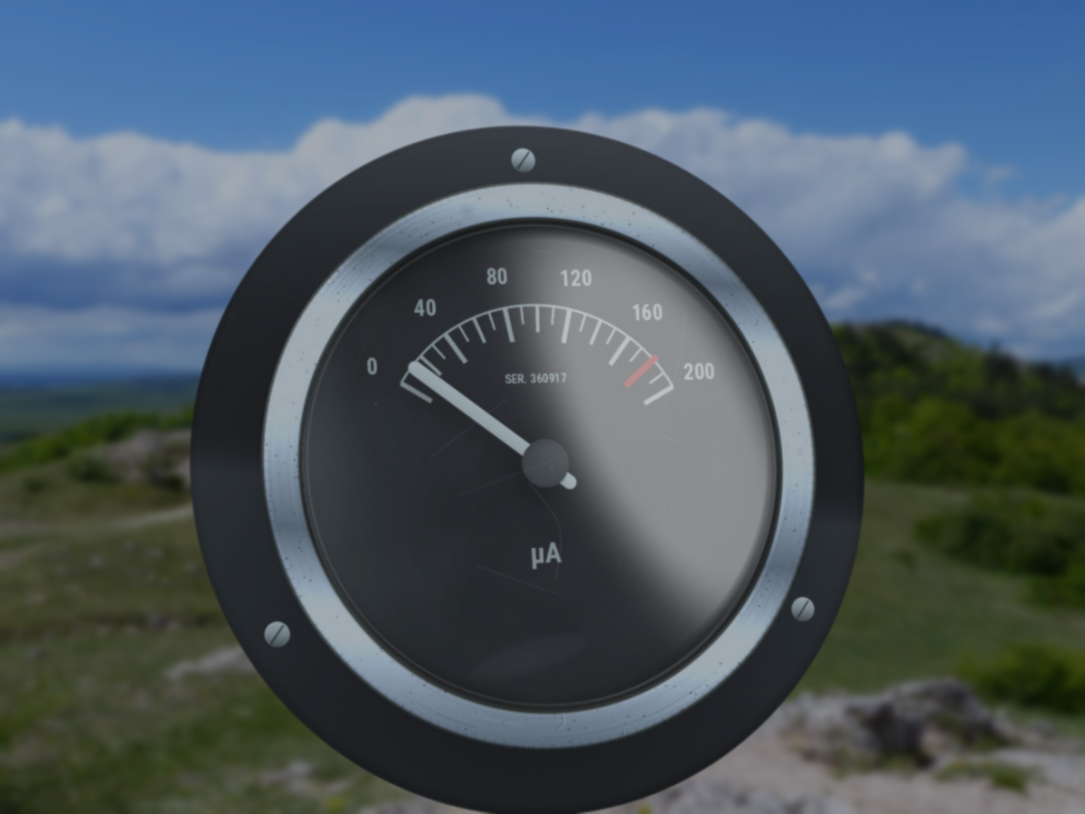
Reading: µA 10
